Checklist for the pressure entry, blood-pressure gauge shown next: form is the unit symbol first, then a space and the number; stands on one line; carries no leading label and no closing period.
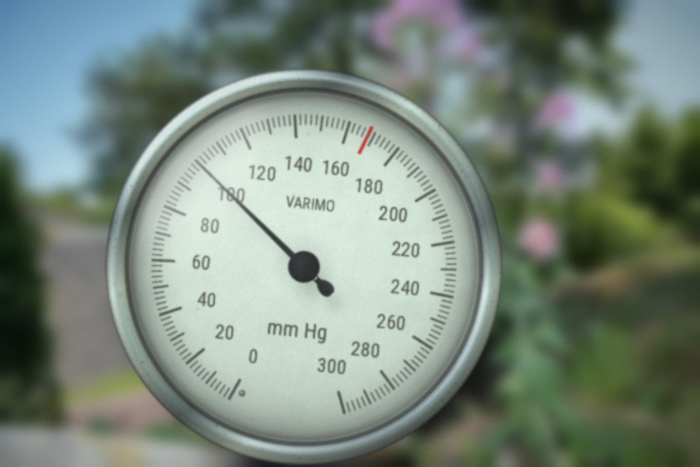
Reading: mmHg 100
